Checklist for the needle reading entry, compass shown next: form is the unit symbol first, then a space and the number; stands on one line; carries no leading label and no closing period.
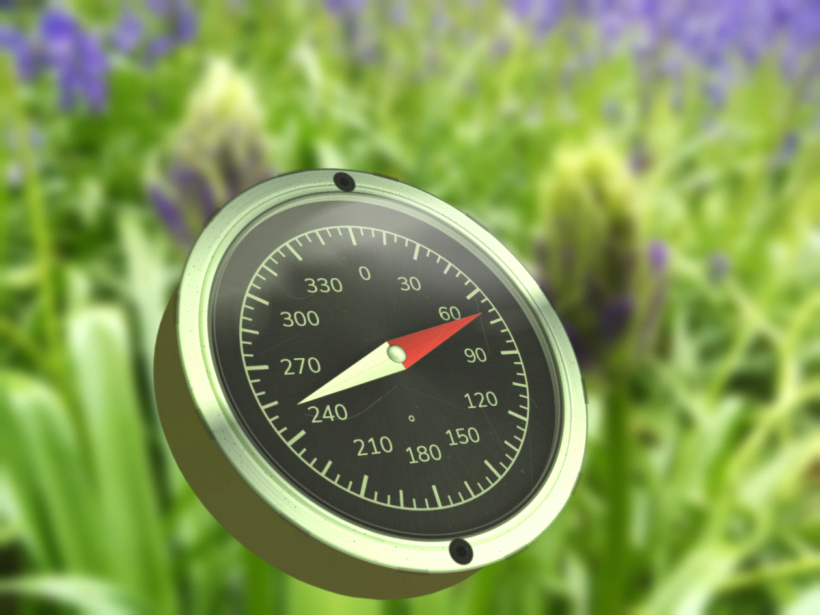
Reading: ° 70
